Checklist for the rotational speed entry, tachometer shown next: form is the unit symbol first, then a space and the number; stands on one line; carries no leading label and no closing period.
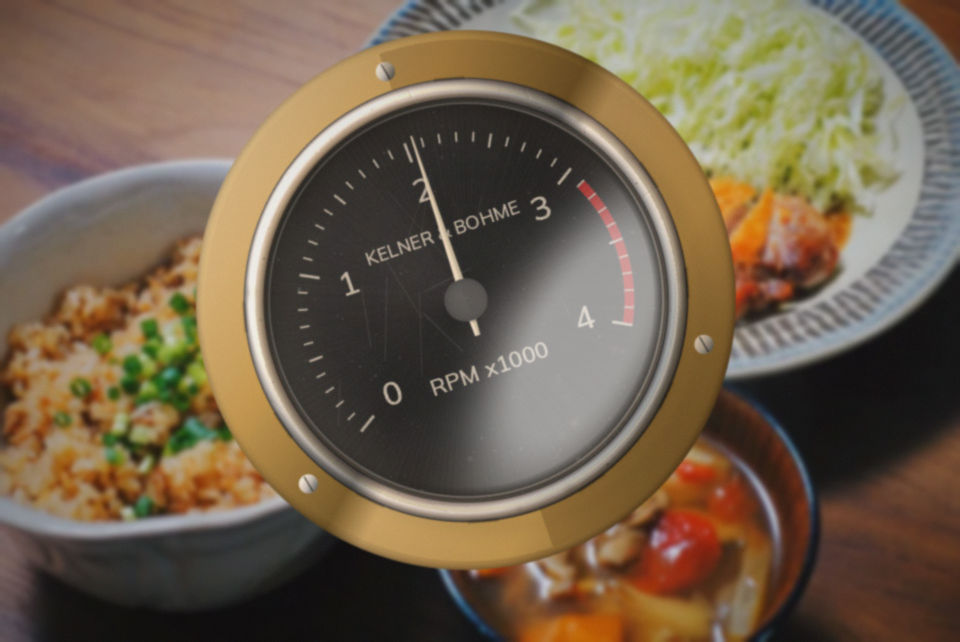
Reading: rpm 2050
